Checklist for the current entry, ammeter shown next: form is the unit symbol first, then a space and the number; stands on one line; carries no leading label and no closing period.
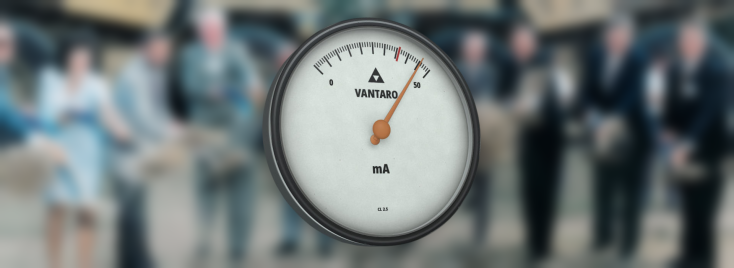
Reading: mA 45
